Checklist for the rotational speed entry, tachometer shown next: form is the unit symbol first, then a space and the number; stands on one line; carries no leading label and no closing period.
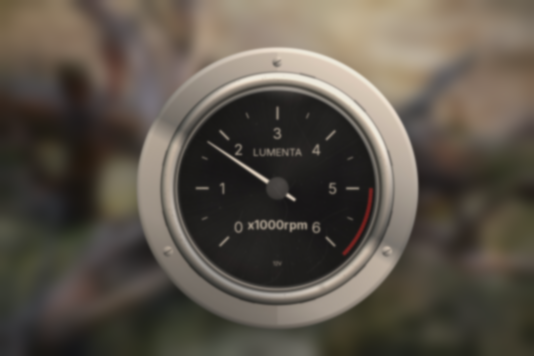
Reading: rpm 1750
